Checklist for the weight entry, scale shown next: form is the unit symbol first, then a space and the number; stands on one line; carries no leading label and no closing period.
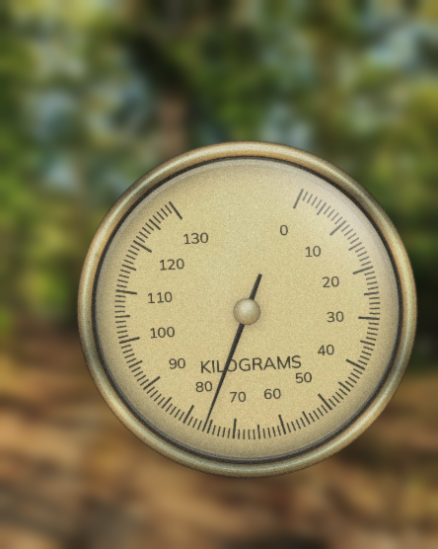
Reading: kg 76
